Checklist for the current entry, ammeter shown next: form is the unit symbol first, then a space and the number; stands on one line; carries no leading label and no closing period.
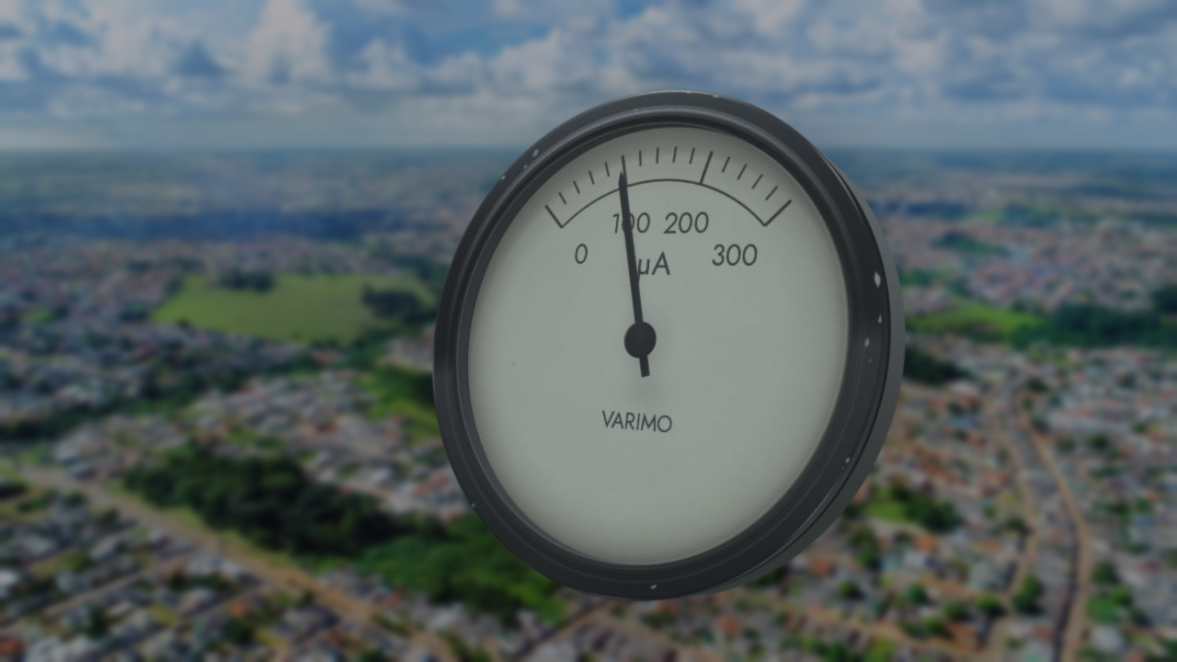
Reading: µA 100
